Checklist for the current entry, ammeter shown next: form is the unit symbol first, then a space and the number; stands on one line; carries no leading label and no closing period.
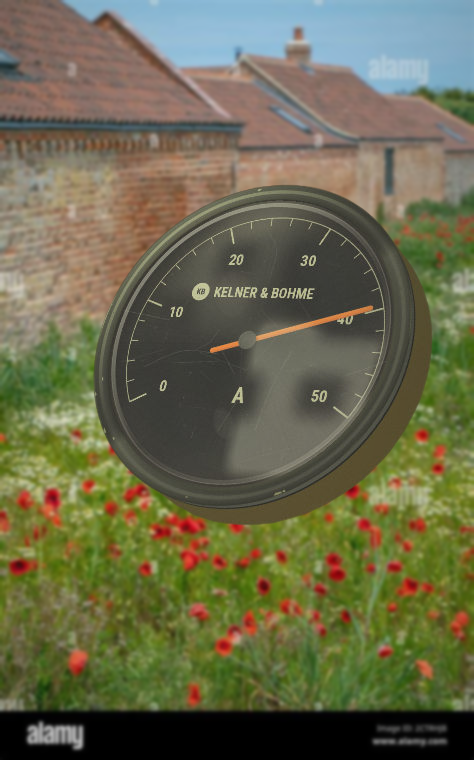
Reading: A 40
